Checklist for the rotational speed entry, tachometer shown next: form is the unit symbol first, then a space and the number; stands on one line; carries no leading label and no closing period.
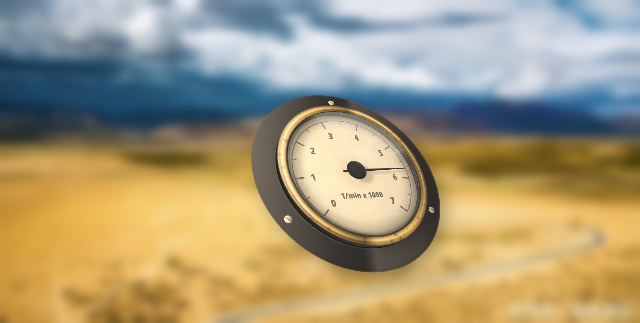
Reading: rpm 5750
